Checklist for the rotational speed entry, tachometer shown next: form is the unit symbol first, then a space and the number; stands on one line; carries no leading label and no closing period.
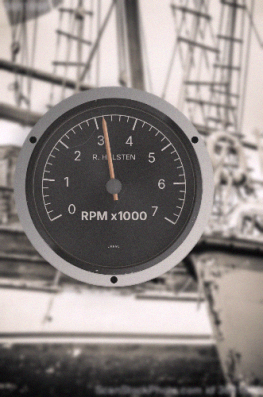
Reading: rpm 3200
